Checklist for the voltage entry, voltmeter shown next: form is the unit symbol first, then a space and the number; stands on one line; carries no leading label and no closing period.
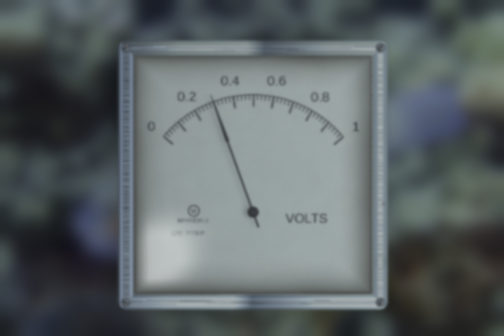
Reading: V 0.3
